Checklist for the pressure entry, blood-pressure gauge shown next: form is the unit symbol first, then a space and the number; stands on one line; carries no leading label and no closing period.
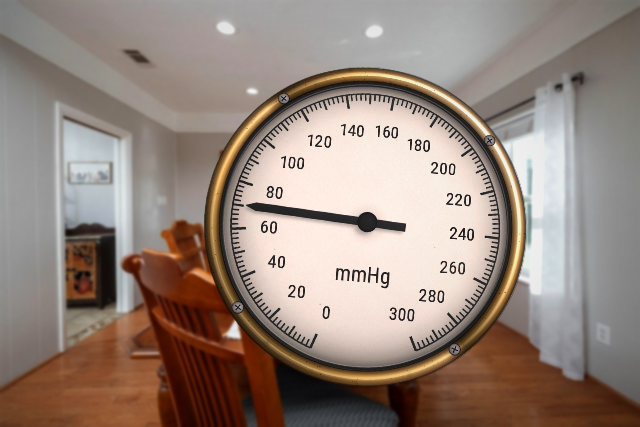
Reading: mmHg 70
